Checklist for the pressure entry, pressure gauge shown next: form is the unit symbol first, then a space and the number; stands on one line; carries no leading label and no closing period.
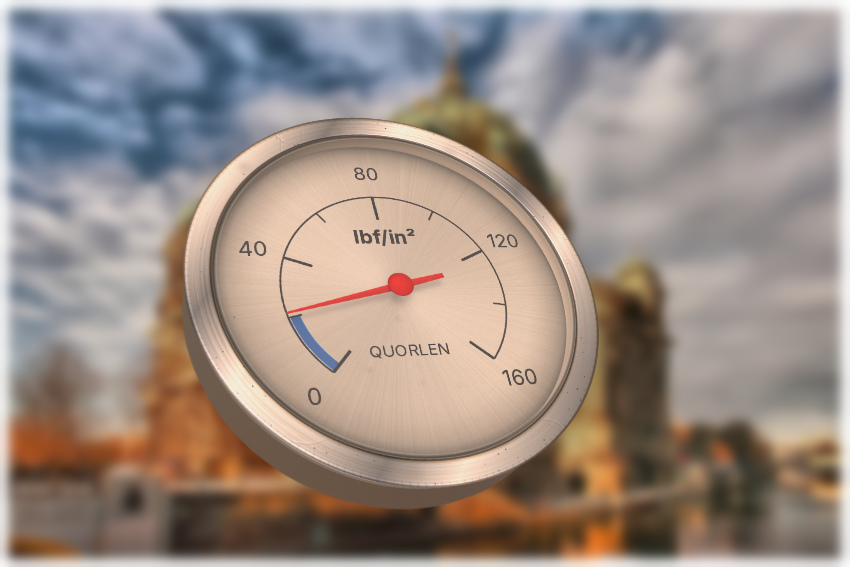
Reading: psi 20
